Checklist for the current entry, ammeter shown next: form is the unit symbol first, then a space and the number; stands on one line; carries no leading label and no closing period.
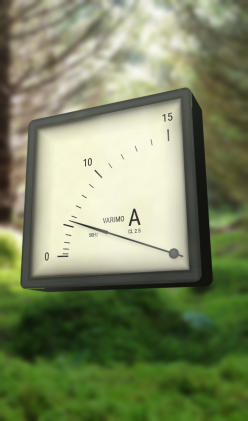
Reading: A 5.5
